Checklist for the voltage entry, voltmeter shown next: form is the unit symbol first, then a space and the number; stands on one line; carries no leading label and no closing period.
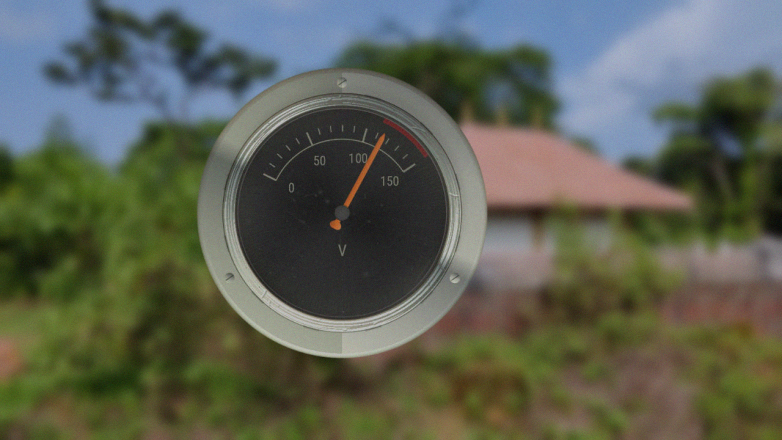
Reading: V 115
